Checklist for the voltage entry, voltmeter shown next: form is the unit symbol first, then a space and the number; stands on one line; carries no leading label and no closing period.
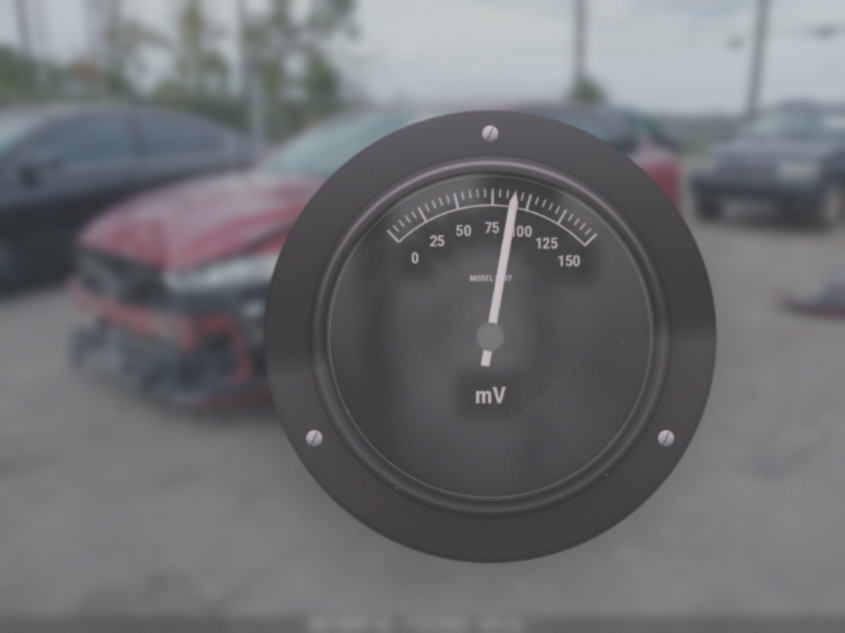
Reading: mV 90
